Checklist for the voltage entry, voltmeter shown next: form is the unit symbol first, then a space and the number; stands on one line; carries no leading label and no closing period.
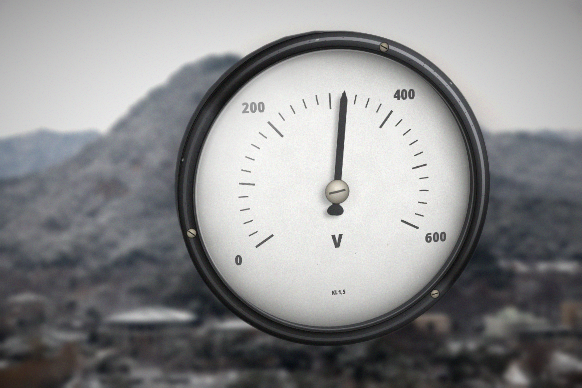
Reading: V 320
